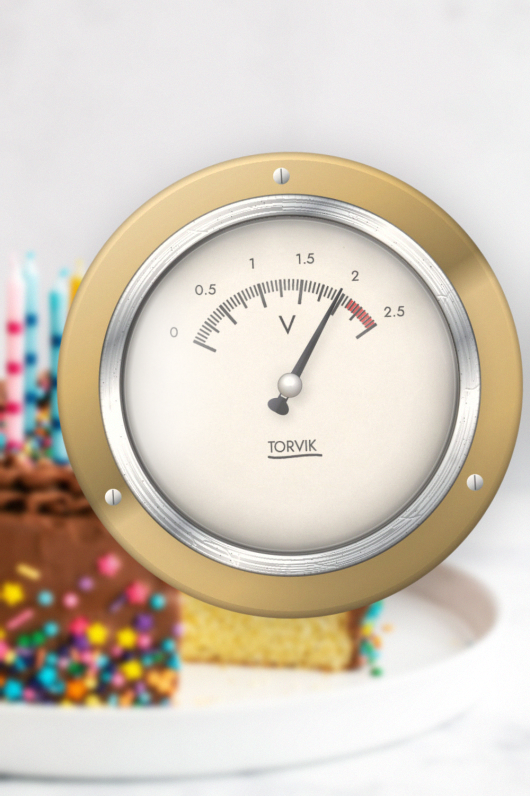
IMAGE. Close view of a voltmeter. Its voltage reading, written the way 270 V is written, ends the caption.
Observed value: 1.95 V
